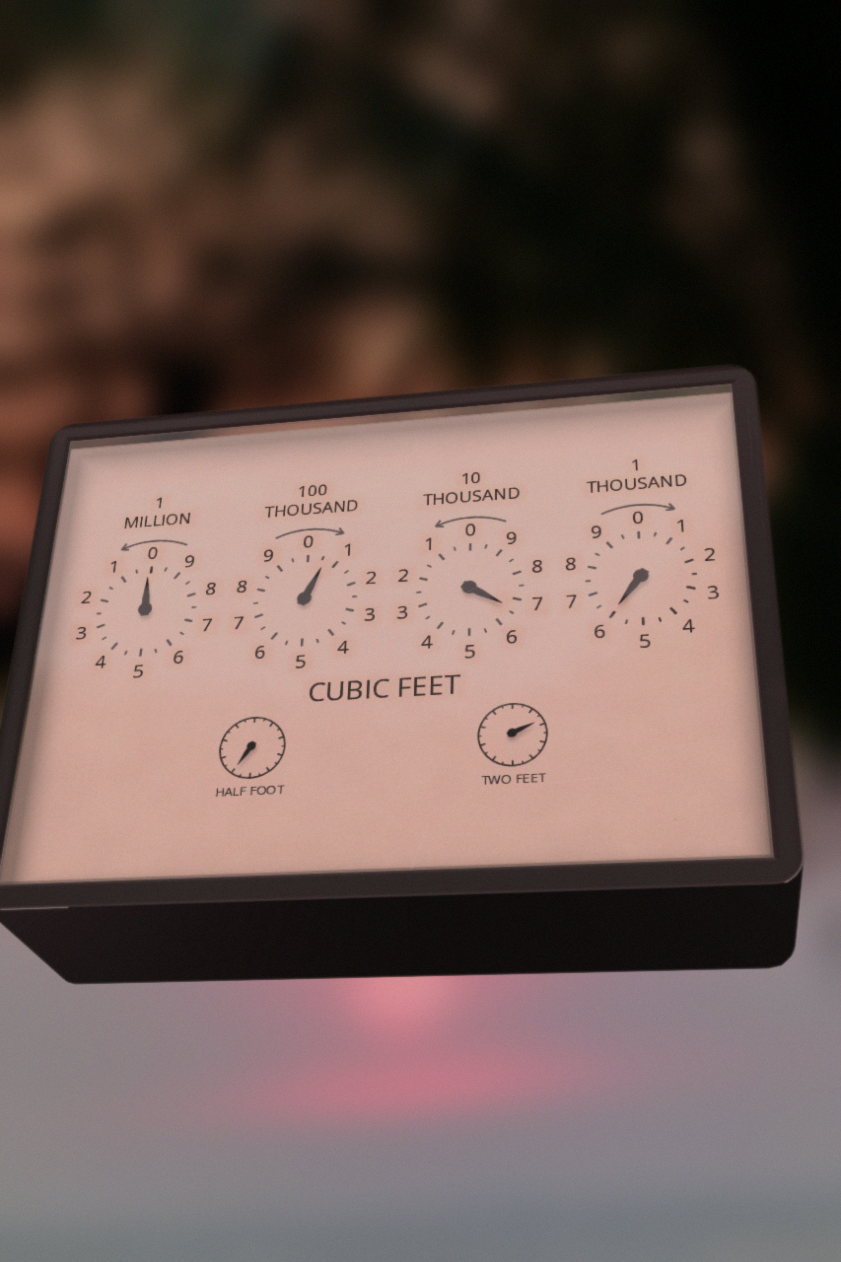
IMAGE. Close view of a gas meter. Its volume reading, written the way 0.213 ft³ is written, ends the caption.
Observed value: 6600 ft³
